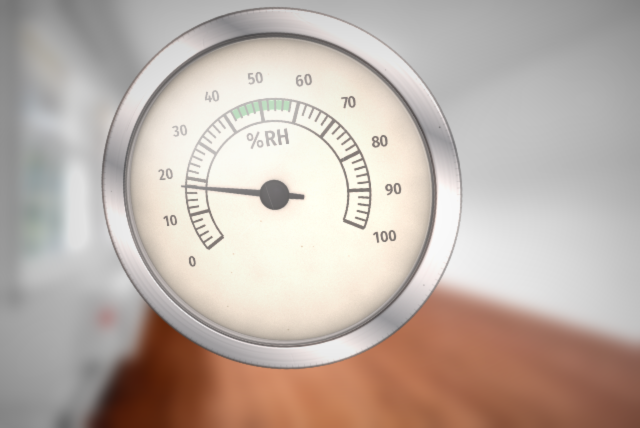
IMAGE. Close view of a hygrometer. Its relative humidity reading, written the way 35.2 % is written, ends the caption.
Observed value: 18 %
